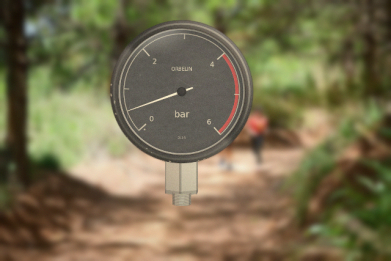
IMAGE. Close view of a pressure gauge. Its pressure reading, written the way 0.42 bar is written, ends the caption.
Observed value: 0.5 bar
